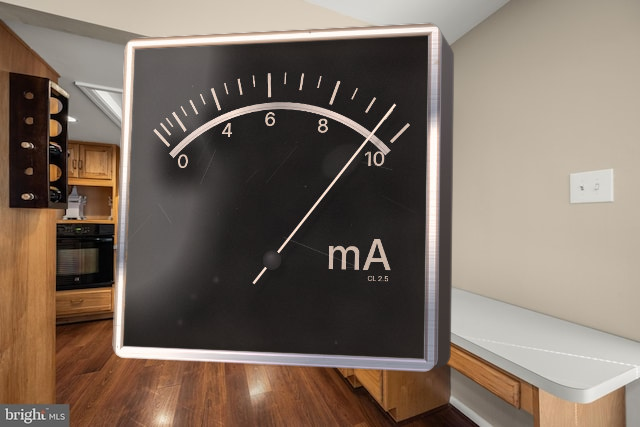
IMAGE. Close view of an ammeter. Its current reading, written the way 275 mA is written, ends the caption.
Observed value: 9.5 mA
